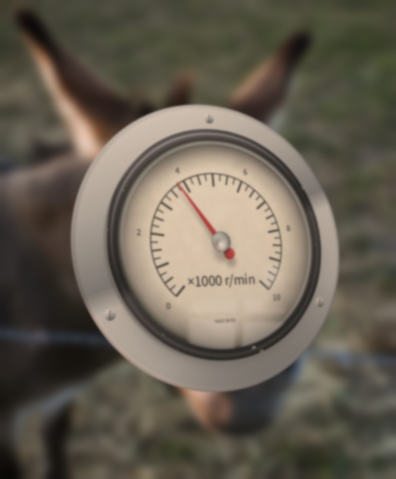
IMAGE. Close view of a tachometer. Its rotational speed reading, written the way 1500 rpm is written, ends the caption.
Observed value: 3750 rpm
